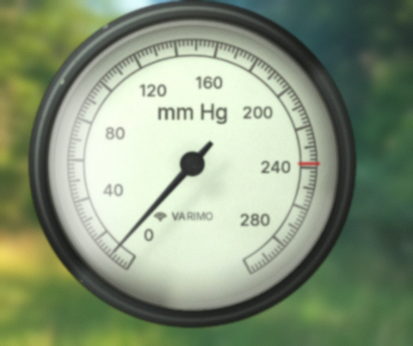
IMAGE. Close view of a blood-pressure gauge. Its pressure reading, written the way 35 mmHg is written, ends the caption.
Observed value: 10 mmHg
